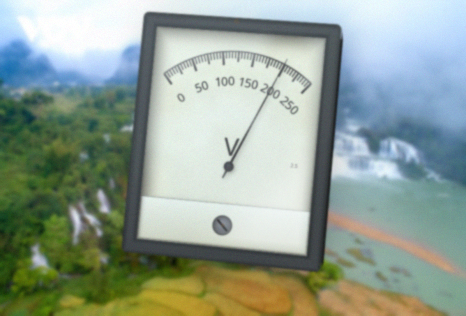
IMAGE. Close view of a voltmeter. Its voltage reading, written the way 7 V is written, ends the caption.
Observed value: 200 V
